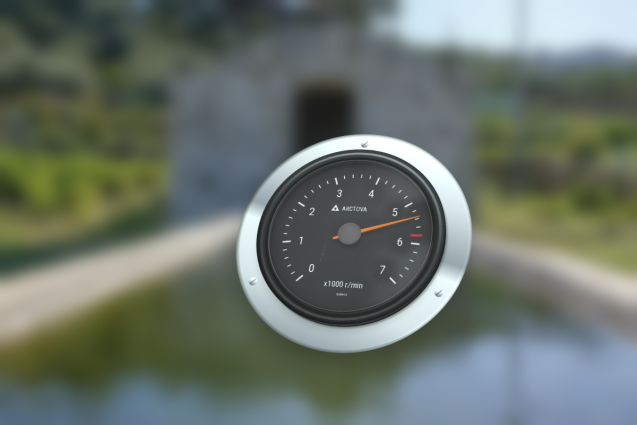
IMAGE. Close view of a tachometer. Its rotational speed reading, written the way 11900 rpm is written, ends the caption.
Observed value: 5400 rpm
